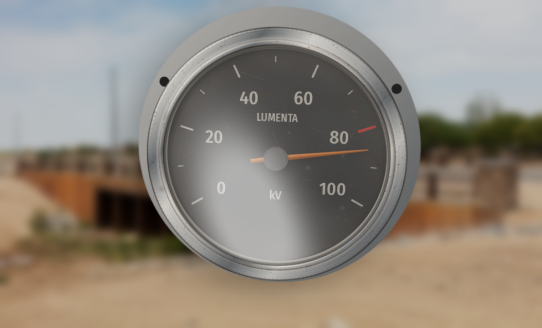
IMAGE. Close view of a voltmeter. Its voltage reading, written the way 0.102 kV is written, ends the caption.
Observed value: 85 kV
